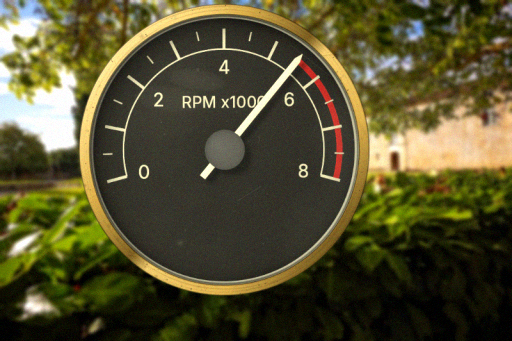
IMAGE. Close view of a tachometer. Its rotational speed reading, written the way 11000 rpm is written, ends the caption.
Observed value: 5500 rpm
